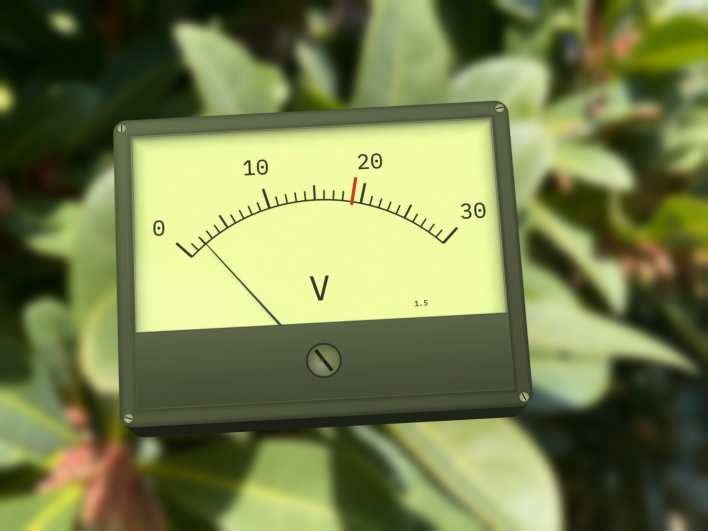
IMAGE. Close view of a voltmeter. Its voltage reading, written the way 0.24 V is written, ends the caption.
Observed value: 2 V
